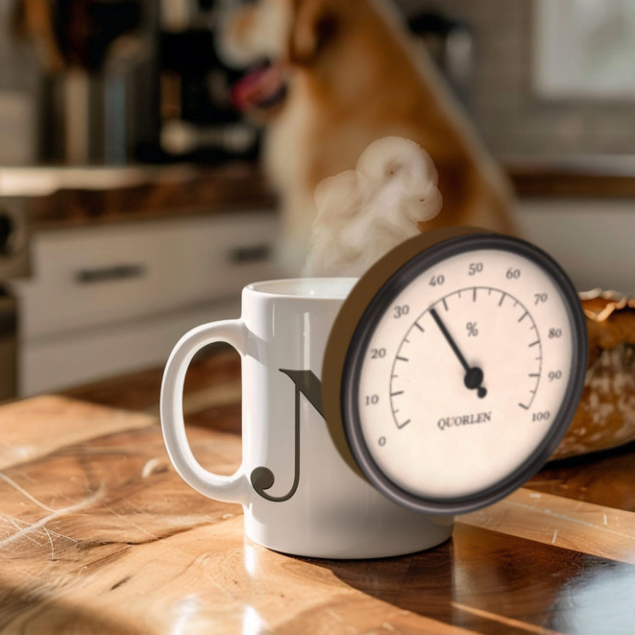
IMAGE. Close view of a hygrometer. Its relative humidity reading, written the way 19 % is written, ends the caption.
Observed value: 35 %
